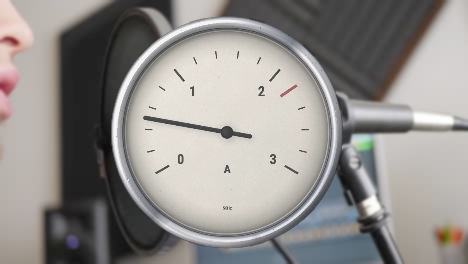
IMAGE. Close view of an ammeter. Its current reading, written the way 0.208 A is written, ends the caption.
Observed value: 0.5 A
